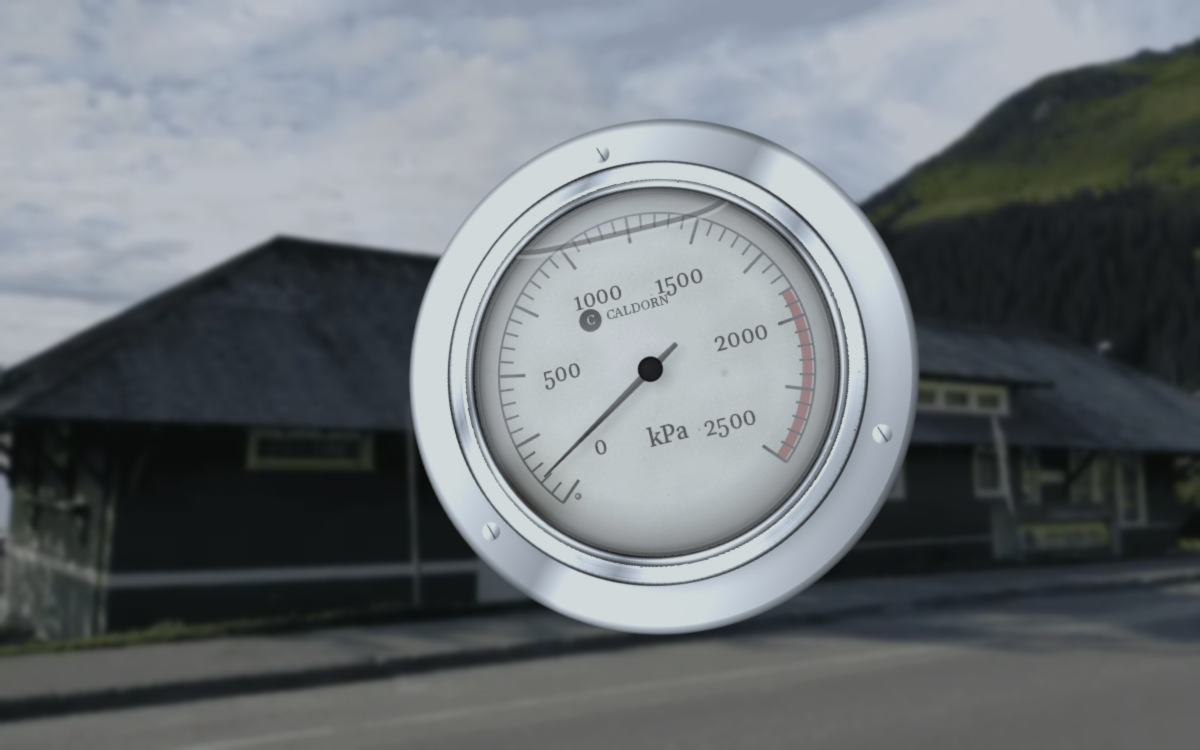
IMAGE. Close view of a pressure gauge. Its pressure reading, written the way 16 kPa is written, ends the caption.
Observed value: 100 kPa
